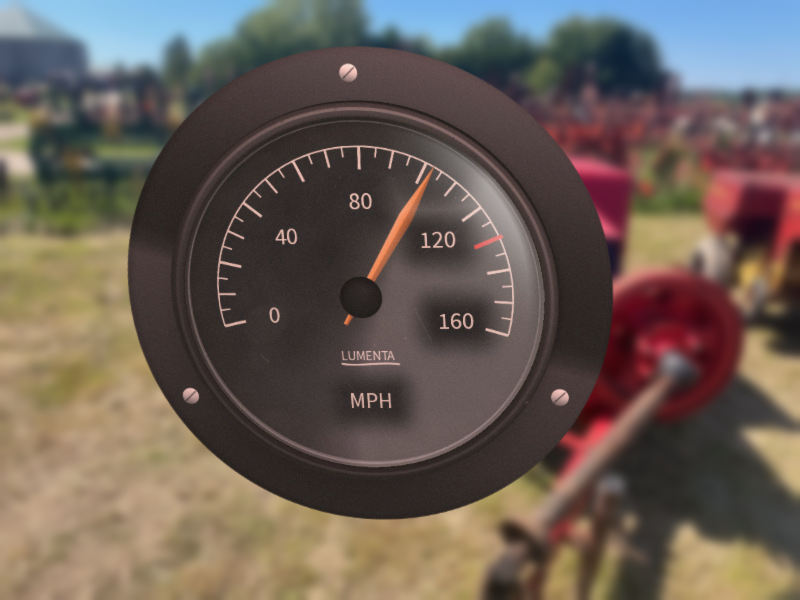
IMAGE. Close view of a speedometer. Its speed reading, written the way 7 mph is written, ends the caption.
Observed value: 102.5 mph
